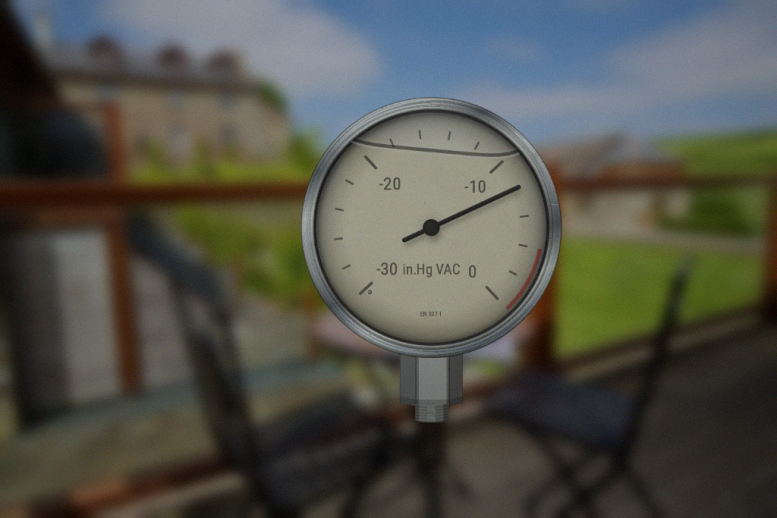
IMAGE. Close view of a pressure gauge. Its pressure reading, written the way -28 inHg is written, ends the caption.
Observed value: -8 inHg
